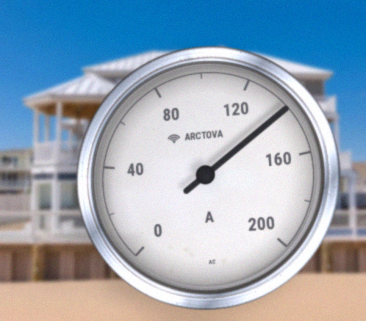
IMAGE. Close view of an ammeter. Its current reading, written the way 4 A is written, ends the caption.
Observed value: 140 A
